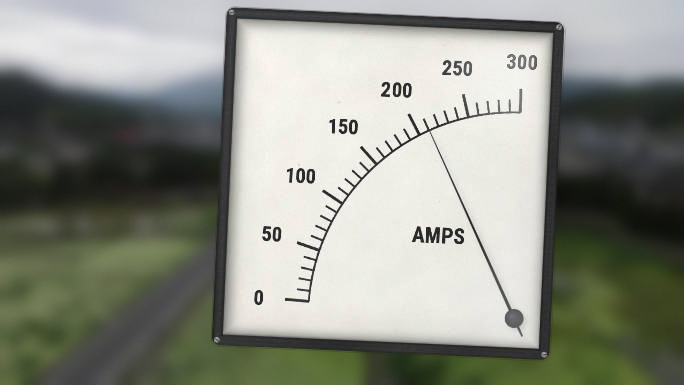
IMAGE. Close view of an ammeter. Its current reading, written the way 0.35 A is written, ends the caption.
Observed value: 210 A
